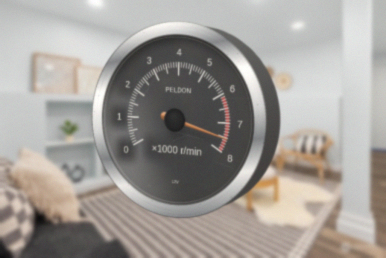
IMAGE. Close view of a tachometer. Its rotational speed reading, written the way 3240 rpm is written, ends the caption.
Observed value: 7500 rpm
